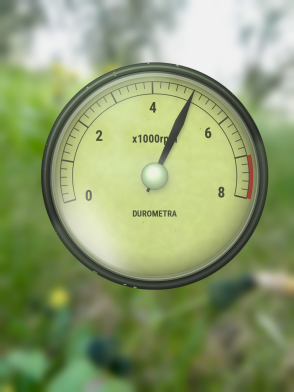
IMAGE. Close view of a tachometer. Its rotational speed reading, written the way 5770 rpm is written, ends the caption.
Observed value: 5000 rpm
